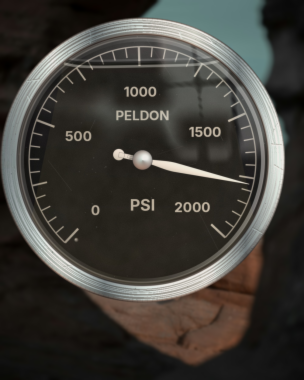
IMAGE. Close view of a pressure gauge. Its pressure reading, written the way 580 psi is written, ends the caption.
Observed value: 1775 psi
